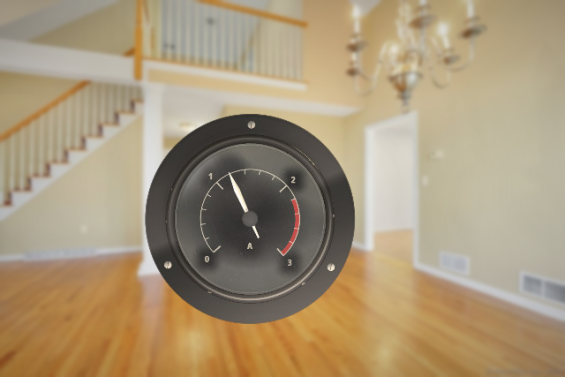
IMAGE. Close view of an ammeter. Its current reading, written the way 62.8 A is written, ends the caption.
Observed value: 1.2 A
